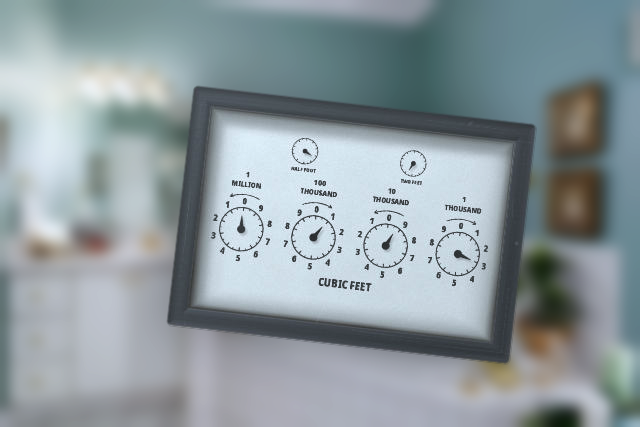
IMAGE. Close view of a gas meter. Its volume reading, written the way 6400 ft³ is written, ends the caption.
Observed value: 9300 ft³
